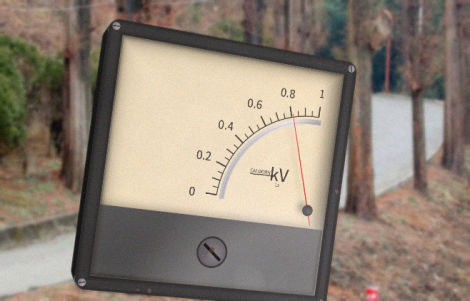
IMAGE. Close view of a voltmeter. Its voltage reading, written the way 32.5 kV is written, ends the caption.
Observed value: 0.8 kV
